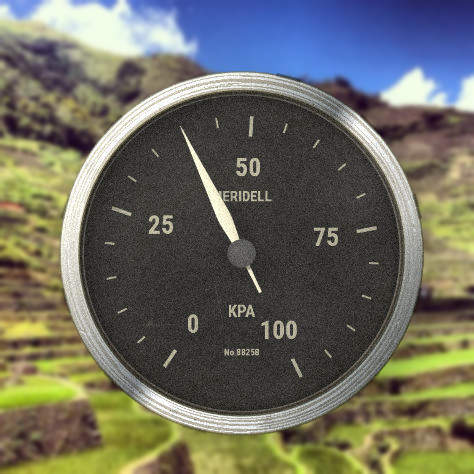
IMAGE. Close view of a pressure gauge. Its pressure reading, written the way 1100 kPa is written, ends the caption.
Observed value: 40 kPa
